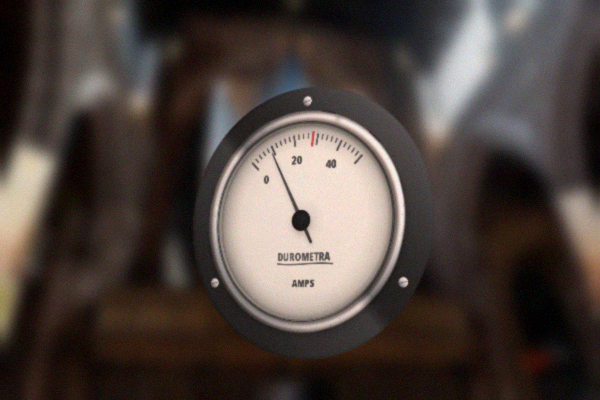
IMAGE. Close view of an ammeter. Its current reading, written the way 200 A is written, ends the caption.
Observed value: 10 A
